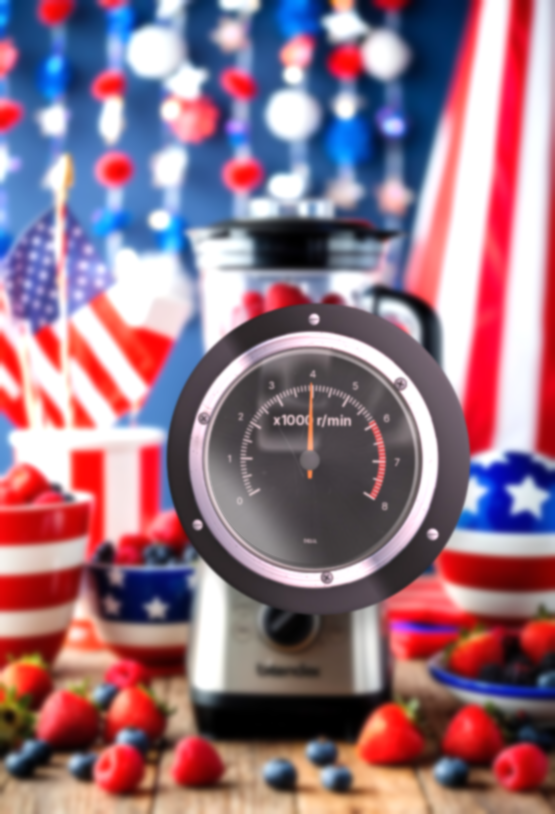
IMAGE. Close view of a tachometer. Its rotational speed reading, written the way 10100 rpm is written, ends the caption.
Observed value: 4000 rpm
